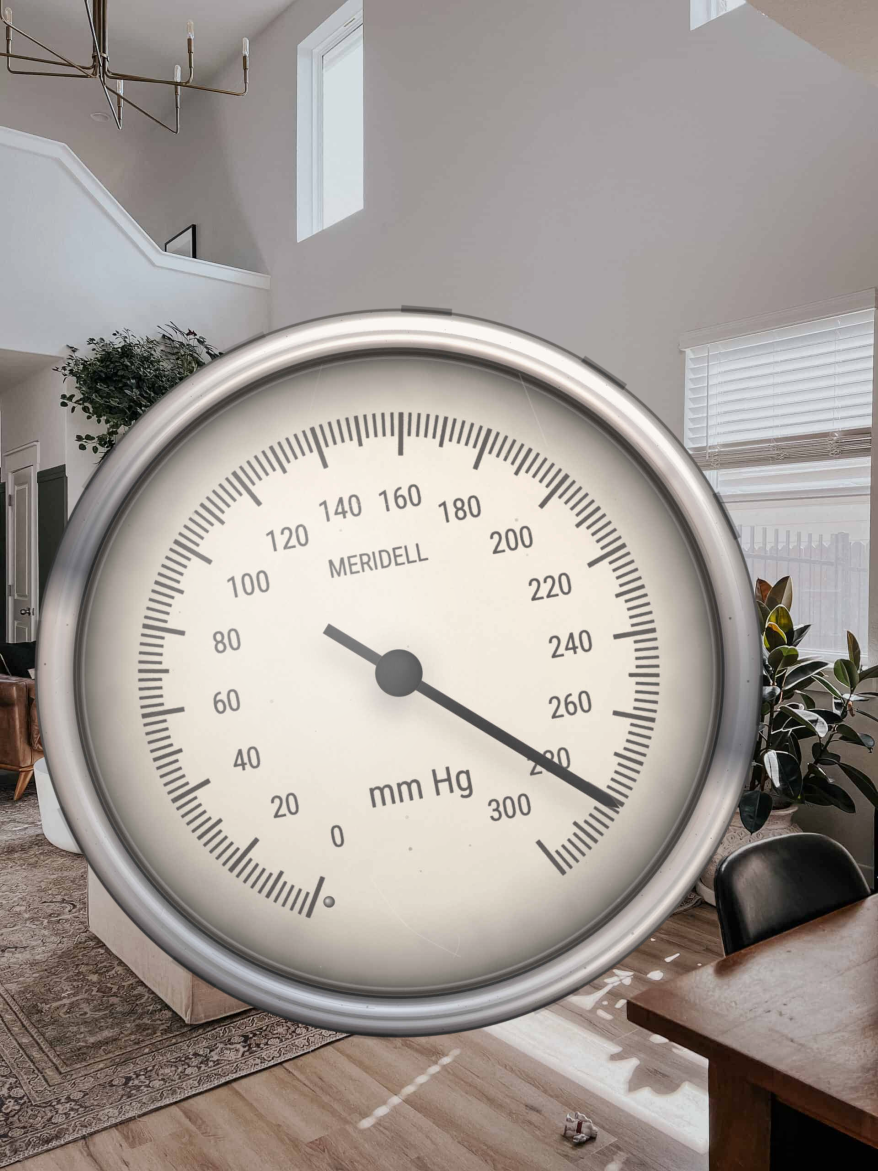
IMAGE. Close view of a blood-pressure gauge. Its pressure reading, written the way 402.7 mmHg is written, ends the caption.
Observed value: 281 mmHg
